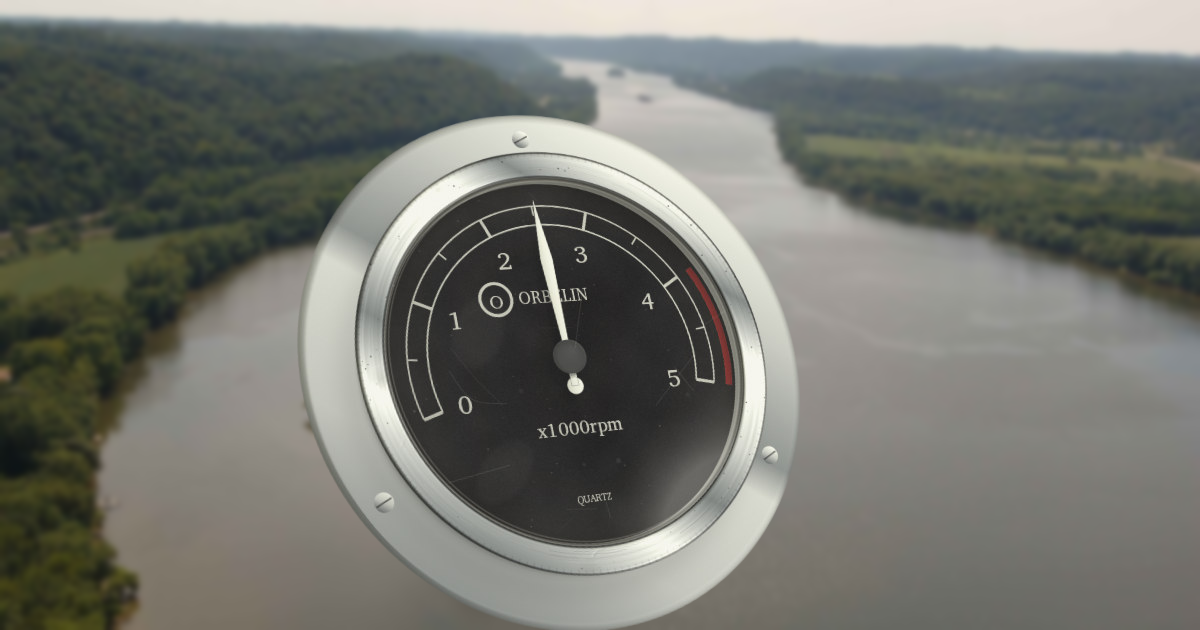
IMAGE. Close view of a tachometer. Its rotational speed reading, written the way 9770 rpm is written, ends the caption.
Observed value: 2500 rpm
